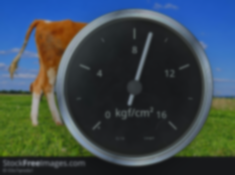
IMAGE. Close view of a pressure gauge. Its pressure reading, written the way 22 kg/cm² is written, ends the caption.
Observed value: 9 kg/cm²
